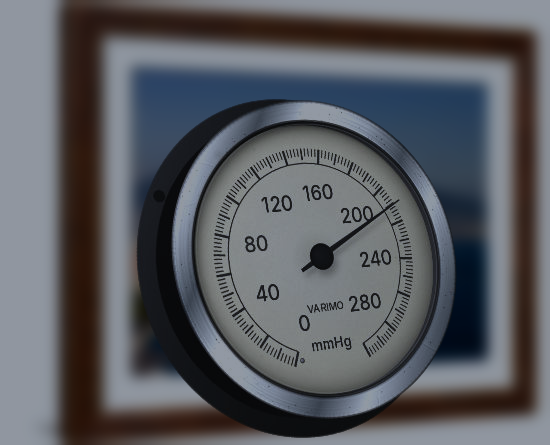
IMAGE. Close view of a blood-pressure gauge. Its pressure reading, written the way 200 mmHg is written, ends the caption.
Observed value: 210 mmHg
